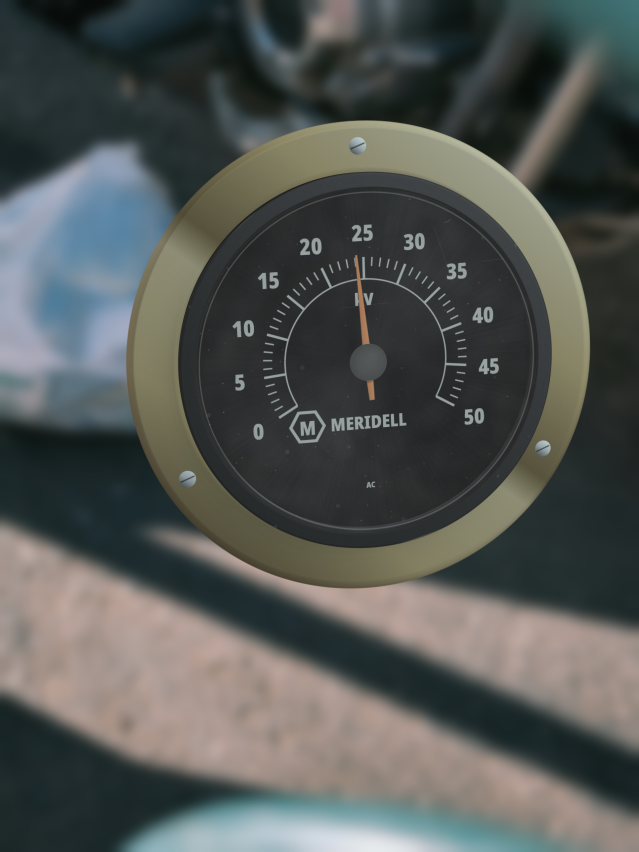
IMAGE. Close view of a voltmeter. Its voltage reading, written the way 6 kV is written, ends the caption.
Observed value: 24 kV
